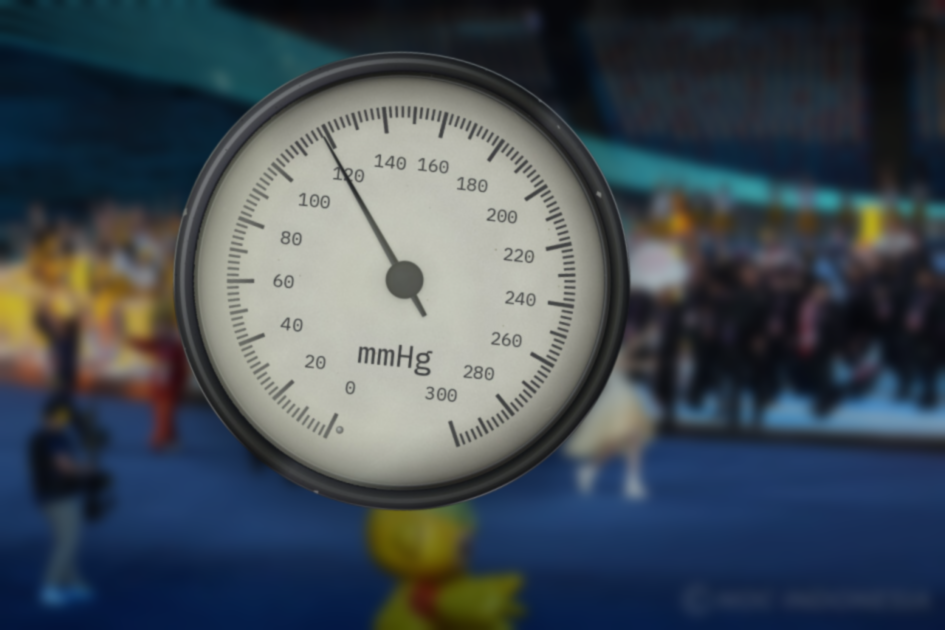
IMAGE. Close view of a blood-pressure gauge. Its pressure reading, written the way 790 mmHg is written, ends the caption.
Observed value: 118 mmHg
